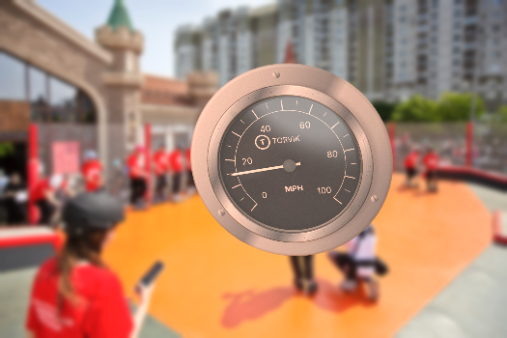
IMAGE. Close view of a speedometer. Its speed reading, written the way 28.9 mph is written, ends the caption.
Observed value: 15 mph
